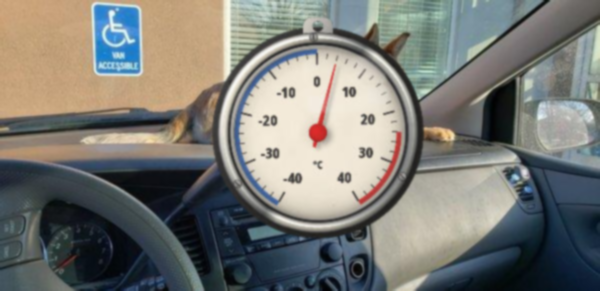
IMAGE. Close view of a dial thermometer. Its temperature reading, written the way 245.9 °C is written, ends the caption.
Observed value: 4 °C
